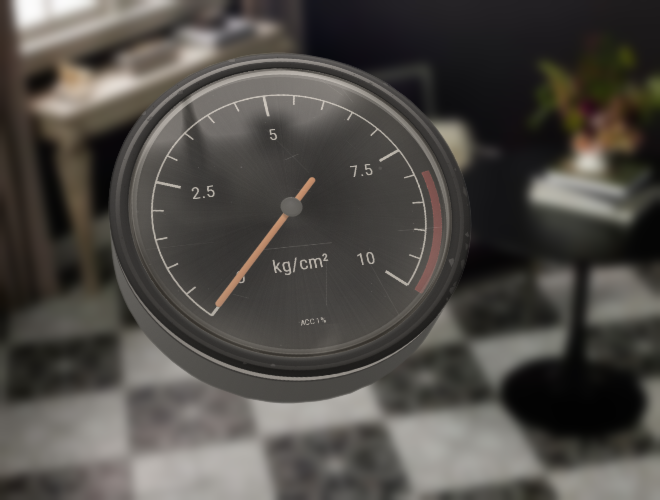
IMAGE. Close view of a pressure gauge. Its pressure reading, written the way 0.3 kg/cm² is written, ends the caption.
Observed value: 0 kg/cm²
